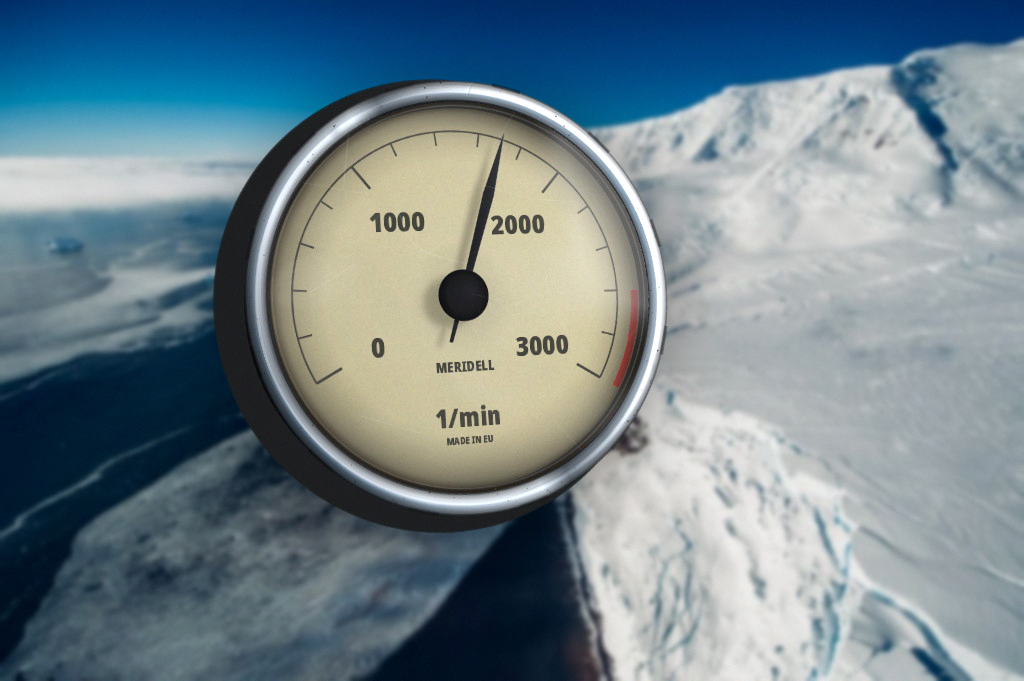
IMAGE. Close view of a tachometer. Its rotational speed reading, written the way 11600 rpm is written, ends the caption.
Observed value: 1700 rpm
